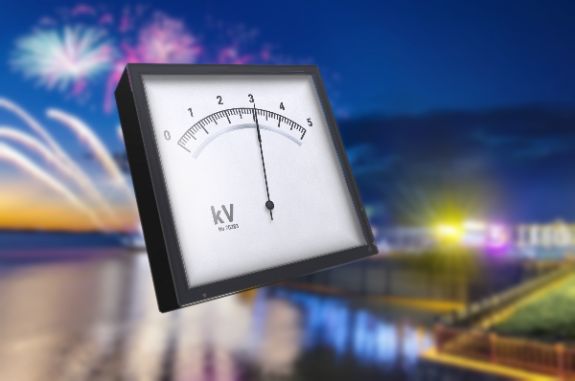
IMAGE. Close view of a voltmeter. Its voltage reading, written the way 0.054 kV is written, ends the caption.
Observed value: 3 kV
